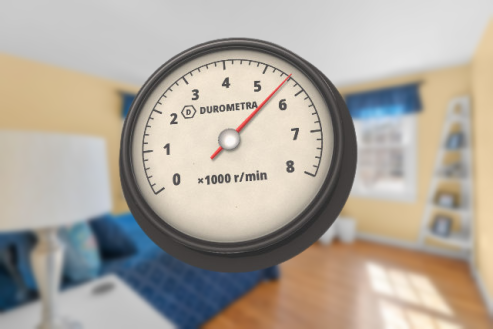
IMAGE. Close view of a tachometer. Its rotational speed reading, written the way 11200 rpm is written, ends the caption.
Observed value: 5600 rpm
